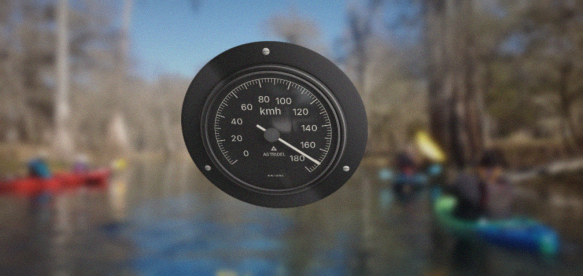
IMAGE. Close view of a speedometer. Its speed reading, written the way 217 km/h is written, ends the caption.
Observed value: 170 km/h
